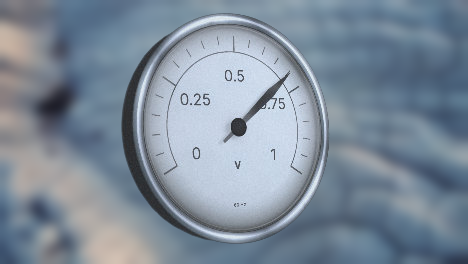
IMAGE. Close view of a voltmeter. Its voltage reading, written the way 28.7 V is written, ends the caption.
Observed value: 0.7 V
